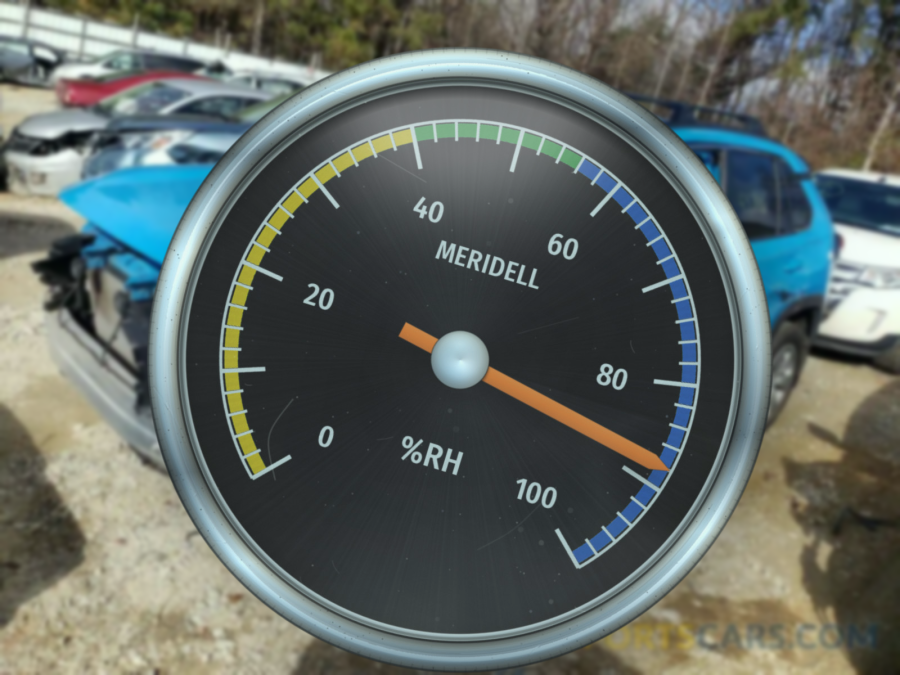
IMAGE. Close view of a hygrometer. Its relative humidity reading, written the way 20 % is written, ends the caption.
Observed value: 88 %
